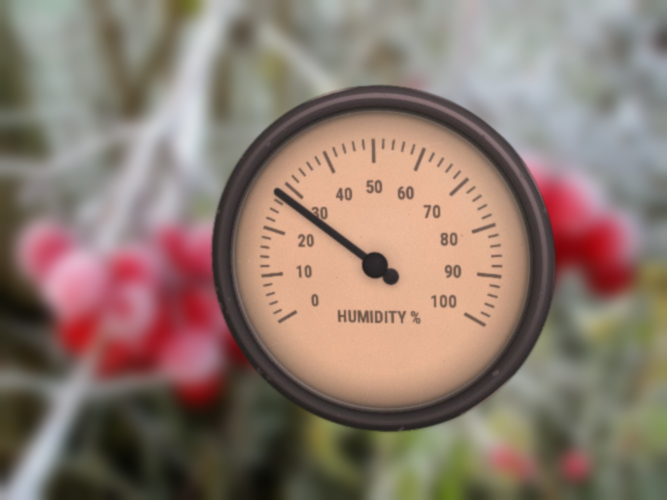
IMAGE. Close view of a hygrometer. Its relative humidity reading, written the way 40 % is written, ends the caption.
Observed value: 28 %
